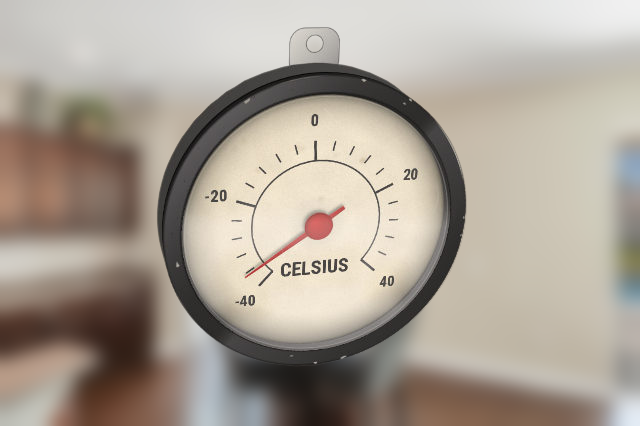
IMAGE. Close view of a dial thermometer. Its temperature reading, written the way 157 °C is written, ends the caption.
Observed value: -36 °C
